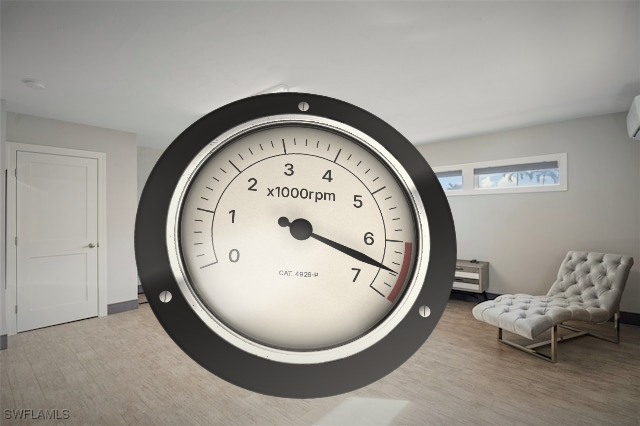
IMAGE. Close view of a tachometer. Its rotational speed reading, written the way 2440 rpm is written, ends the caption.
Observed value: 6600 rpm
